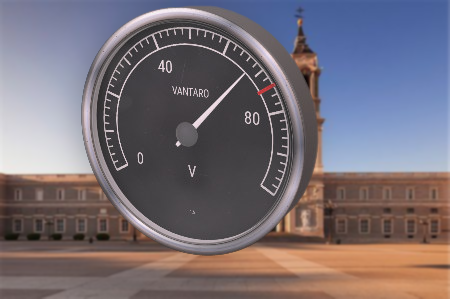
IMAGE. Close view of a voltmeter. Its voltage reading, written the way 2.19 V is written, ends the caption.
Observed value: 68 V
